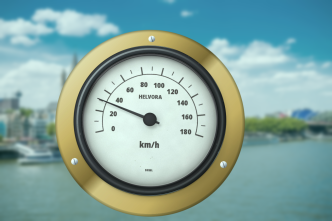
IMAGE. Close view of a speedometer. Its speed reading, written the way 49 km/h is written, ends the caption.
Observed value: 30 km/h
